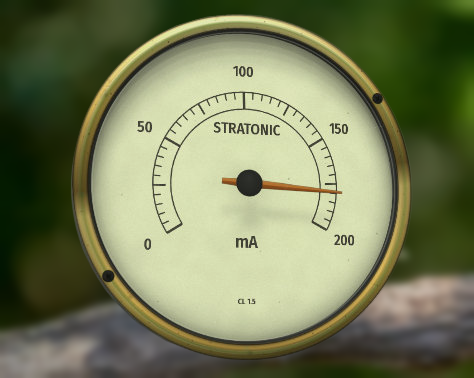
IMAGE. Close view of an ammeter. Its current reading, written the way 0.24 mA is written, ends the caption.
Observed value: 180 mA
